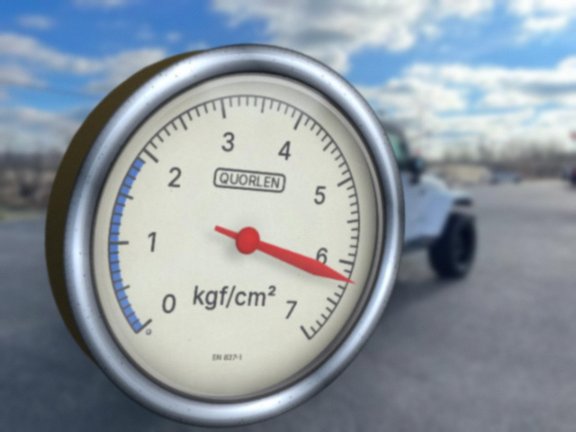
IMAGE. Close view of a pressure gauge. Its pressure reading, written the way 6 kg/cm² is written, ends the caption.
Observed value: 6.2 kg/cm²
